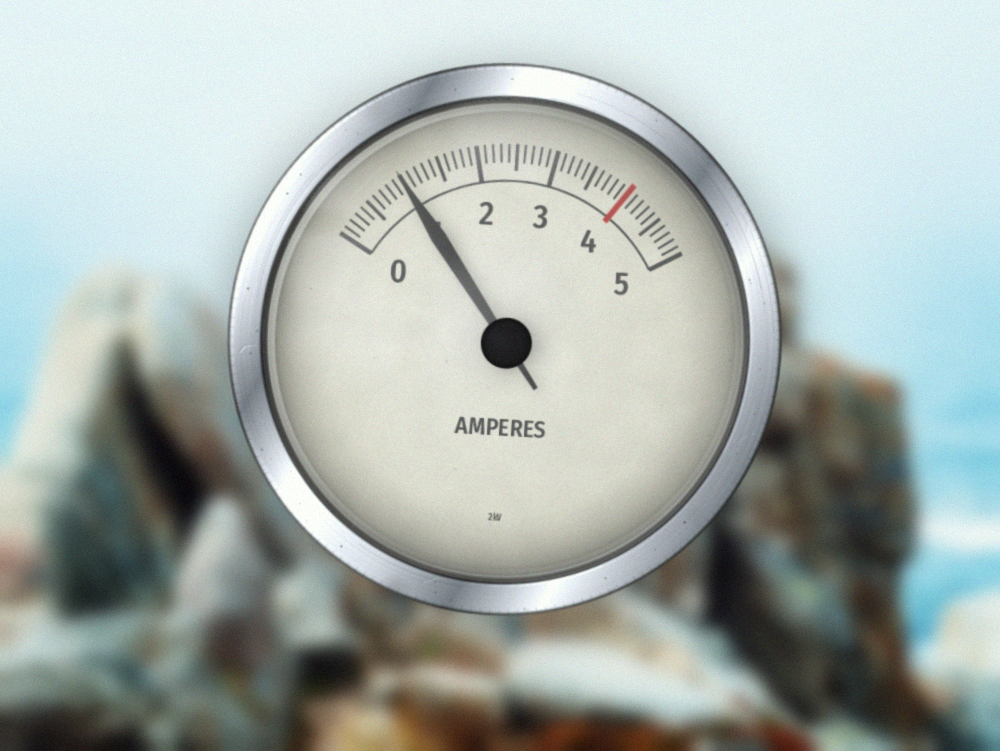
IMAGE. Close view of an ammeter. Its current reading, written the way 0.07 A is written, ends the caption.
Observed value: 1 A
